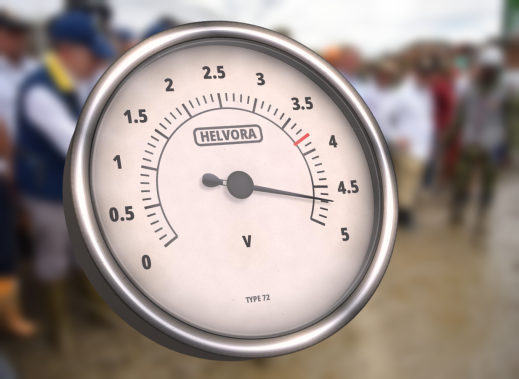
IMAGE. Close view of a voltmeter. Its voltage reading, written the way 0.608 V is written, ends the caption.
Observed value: 4.7 V
